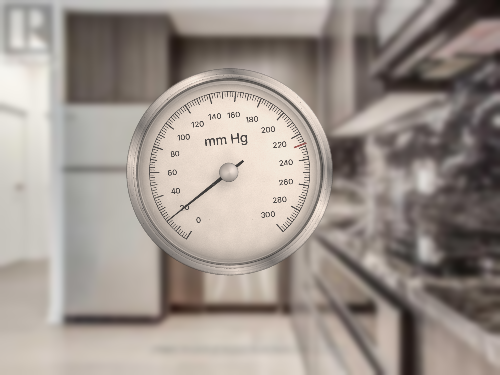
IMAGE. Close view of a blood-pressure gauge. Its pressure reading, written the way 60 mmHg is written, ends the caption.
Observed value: 20 mmHg
